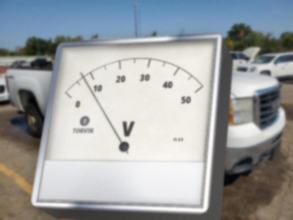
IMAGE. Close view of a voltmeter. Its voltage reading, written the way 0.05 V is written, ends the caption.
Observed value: 7.5 V
